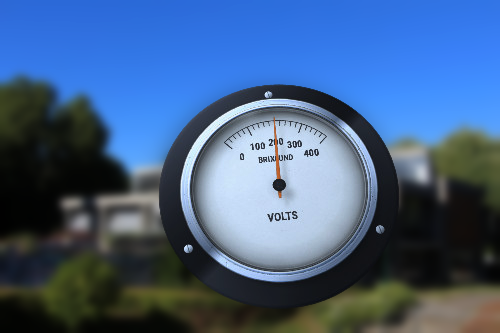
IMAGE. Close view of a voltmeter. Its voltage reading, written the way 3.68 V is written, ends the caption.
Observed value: 200 V
